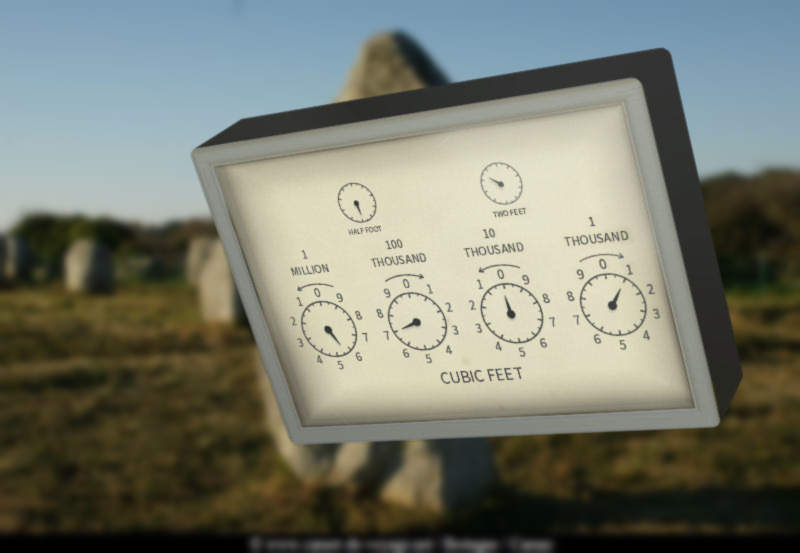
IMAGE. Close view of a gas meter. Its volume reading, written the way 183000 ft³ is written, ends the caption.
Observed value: 570100 ft³
